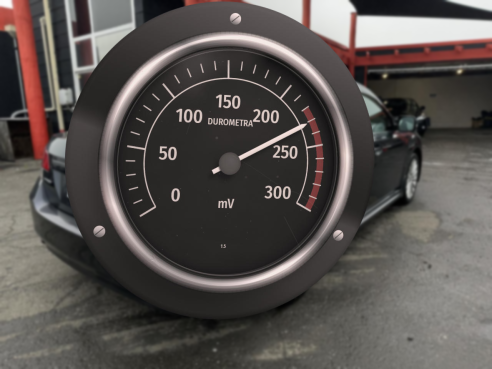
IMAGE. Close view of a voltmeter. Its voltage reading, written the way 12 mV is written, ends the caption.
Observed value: 230 mV
